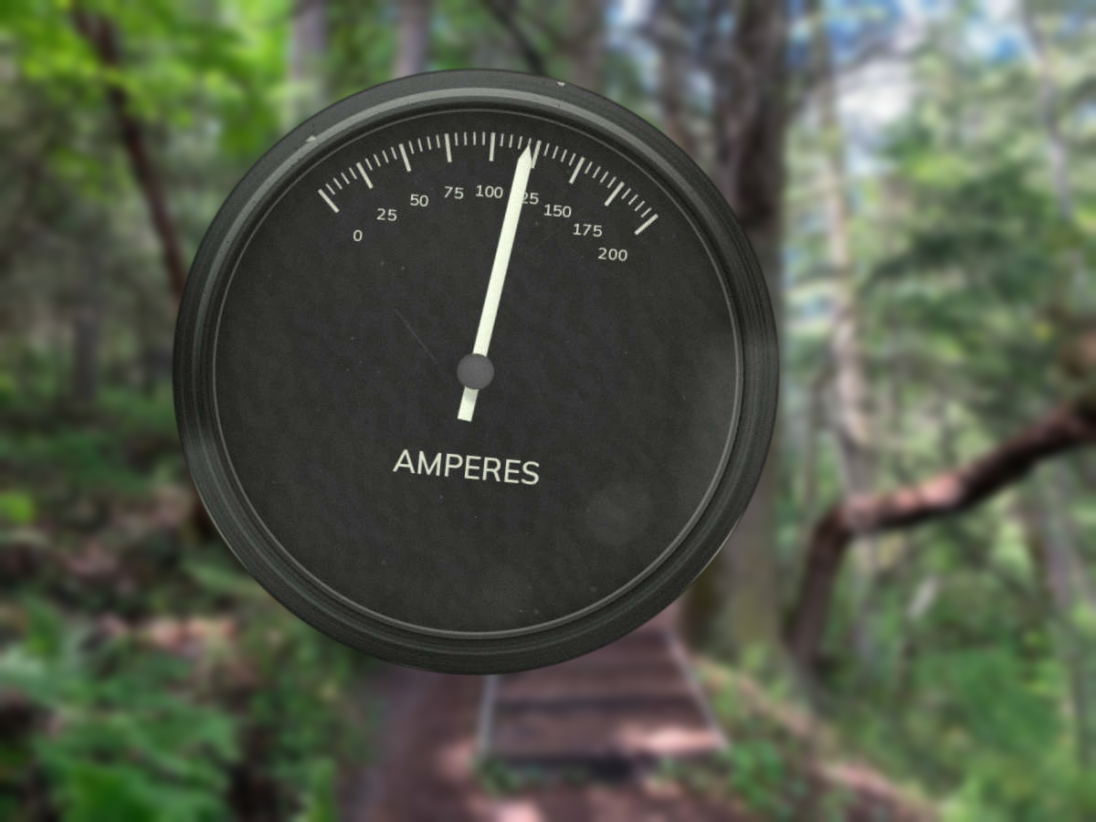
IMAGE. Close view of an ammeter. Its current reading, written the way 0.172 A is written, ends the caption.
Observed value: 120 A
